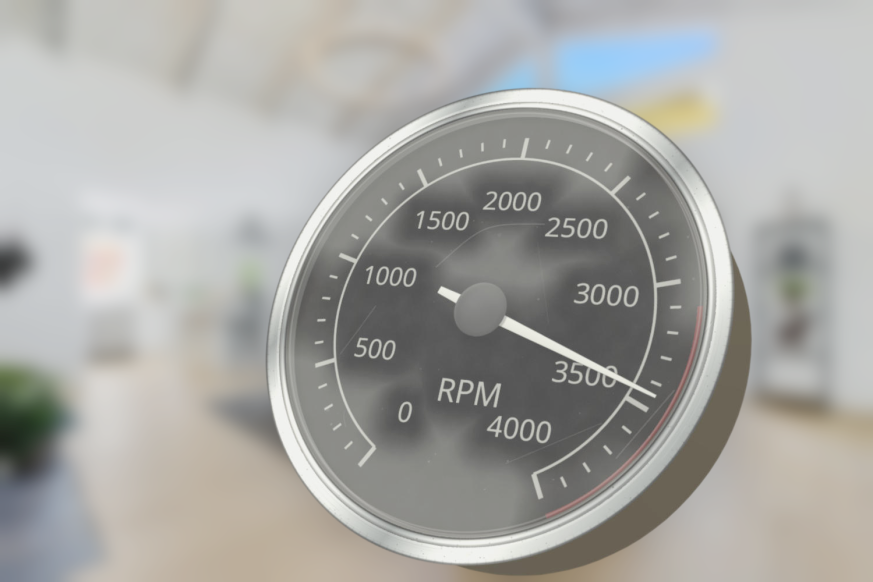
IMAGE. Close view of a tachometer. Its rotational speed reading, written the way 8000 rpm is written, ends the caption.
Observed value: 3450 rpm
